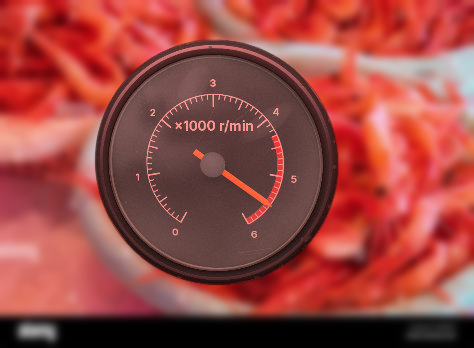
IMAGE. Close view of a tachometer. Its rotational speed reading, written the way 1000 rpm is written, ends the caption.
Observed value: 5500 rpm
